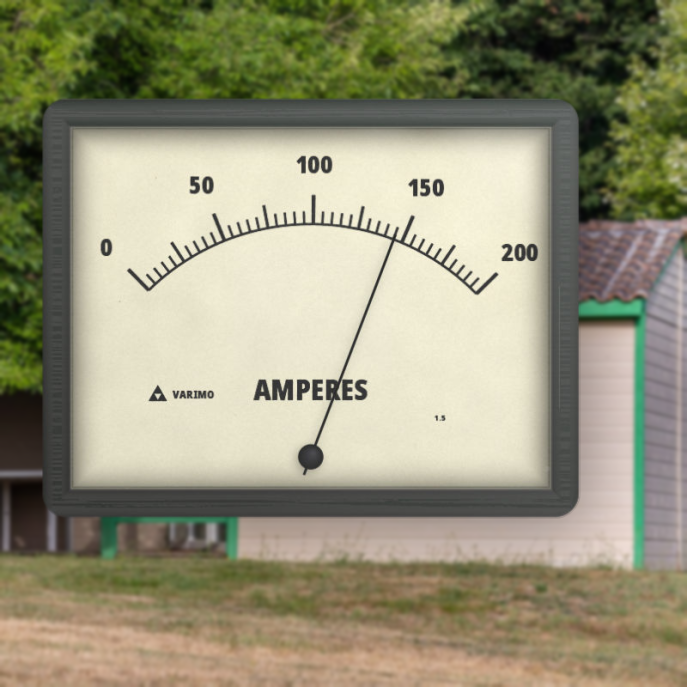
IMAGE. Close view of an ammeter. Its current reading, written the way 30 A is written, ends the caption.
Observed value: 145 A
